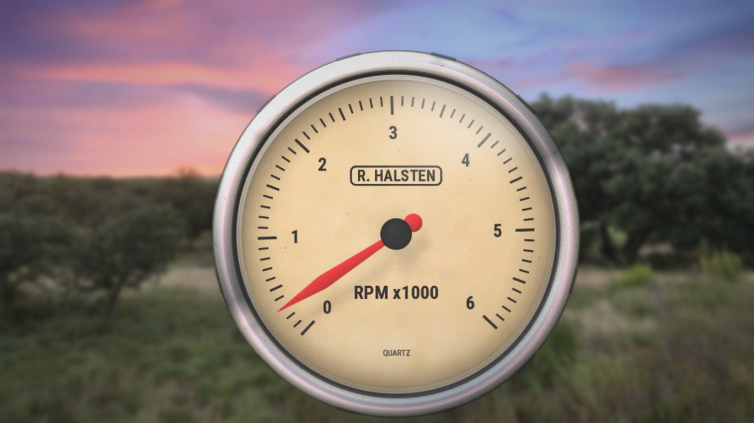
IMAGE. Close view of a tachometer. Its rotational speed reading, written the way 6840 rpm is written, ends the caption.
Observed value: 300 rpm
